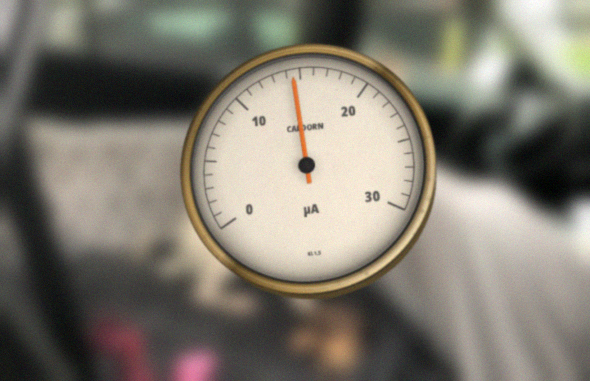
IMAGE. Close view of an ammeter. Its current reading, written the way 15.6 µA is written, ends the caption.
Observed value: 14.5 µA
